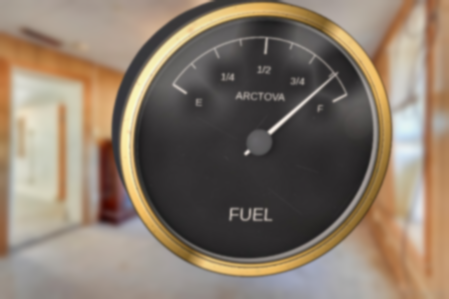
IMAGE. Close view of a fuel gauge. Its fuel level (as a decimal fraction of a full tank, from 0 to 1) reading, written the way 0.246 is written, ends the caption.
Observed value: 0.875
